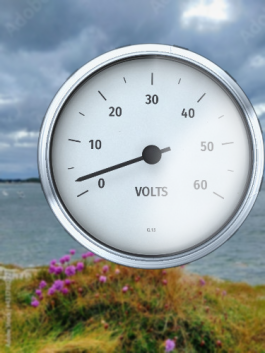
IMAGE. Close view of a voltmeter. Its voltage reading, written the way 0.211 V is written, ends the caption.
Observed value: 2.5 V
